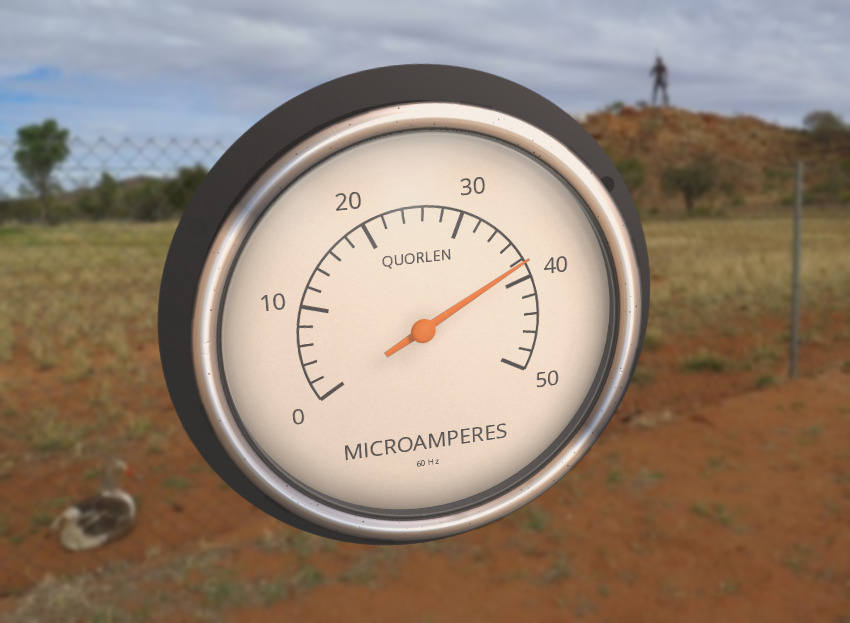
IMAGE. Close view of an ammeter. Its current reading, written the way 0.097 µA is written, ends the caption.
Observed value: 38 µA
